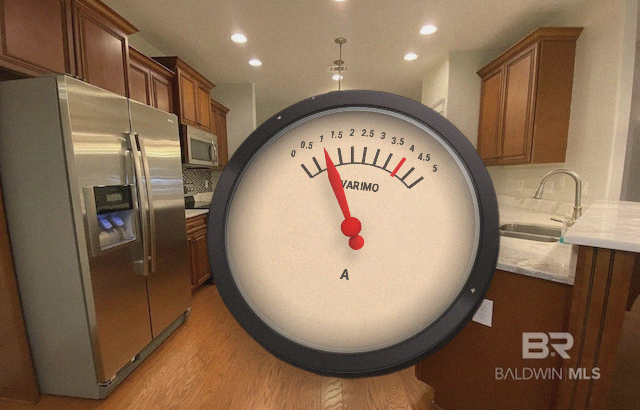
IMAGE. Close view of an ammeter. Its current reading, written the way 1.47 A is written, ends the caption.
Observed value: 1 A
